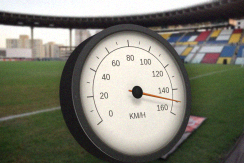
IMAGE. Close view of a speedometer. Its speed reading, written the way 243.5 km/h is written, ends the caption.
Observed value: 150 km/h
